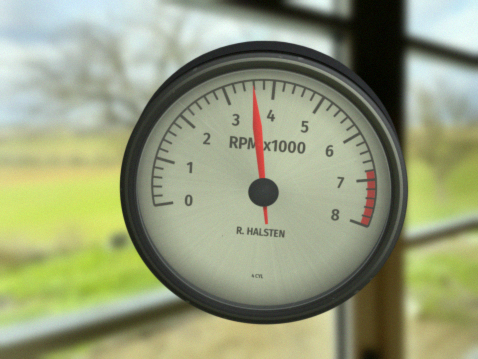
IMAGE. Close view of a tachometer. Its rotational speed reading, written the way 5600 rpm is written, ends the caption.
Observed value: 3600 rpm
